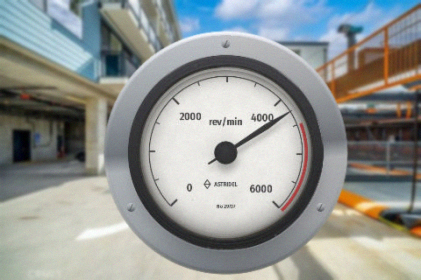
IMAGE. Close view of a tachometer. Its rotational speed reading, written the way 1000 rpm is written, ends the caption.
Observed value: 4250 rpm
